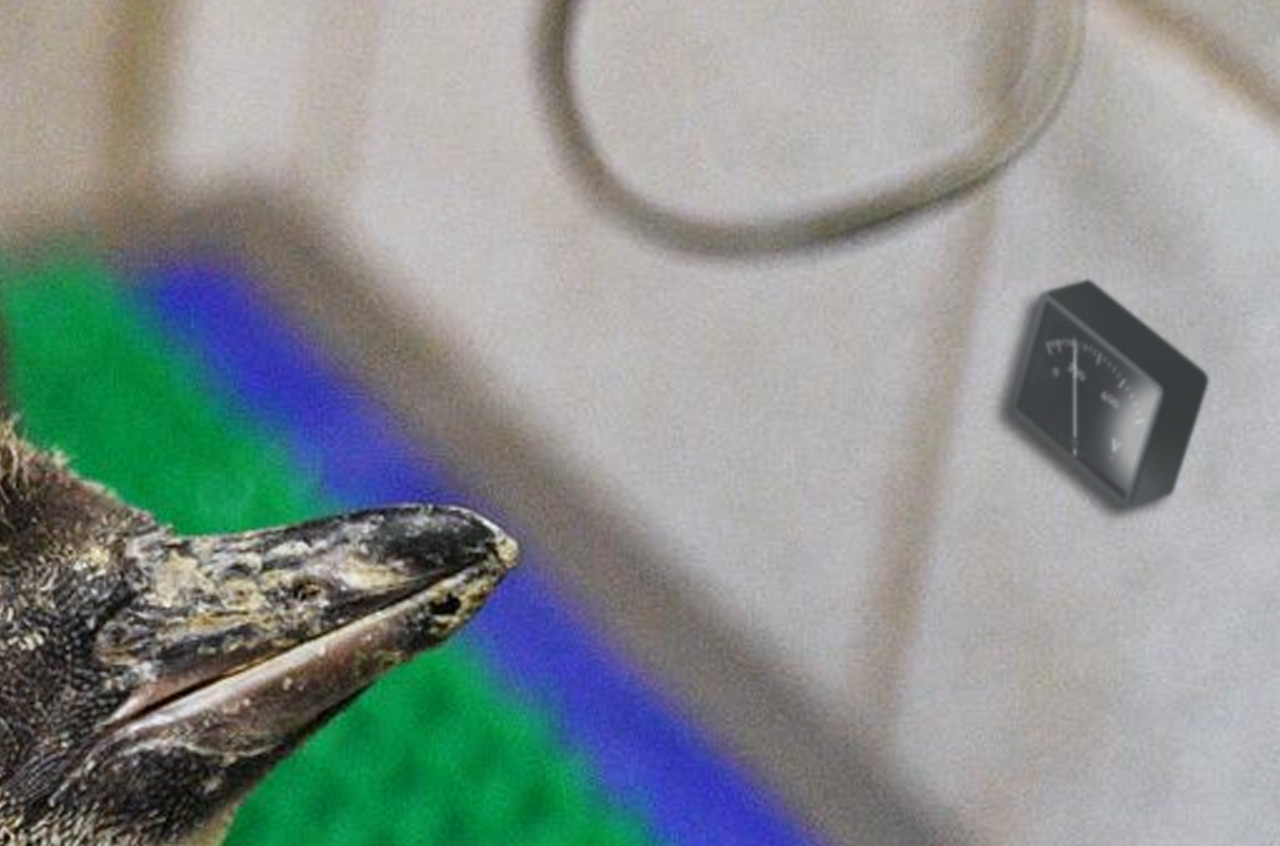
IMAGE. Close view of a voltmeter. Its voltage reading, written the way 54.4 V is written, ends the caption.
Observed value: 200 V
